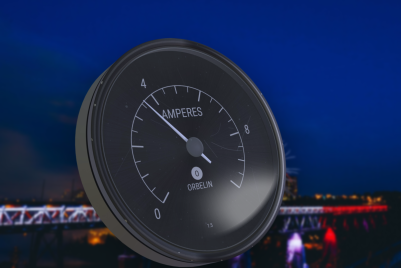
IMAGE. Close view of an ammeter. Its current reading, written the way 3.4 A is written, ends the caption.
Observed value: 3.5 A
